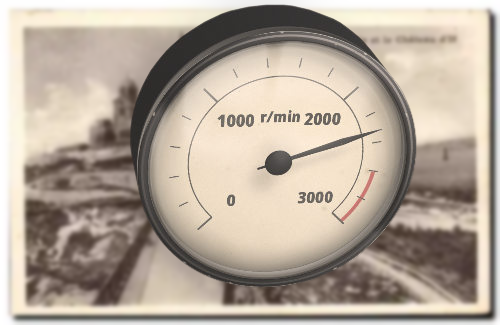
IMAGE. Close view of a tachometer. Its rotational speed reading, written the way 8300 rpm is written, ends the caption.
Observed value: 2300 rpm
